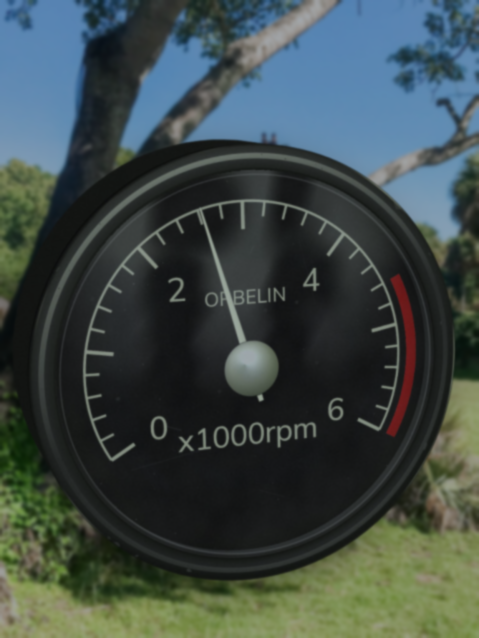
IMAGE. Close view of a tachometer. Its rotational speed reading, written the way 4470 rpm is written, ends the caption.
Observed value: 2600 rpm
